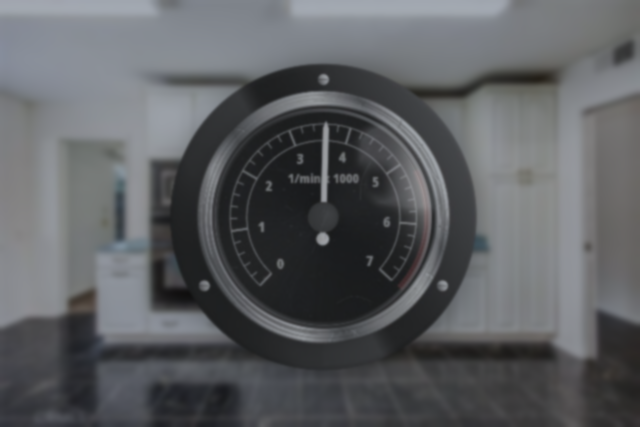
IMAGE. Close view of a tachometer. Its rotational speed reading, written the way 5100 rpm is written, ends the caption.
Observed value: 3600 rpm
